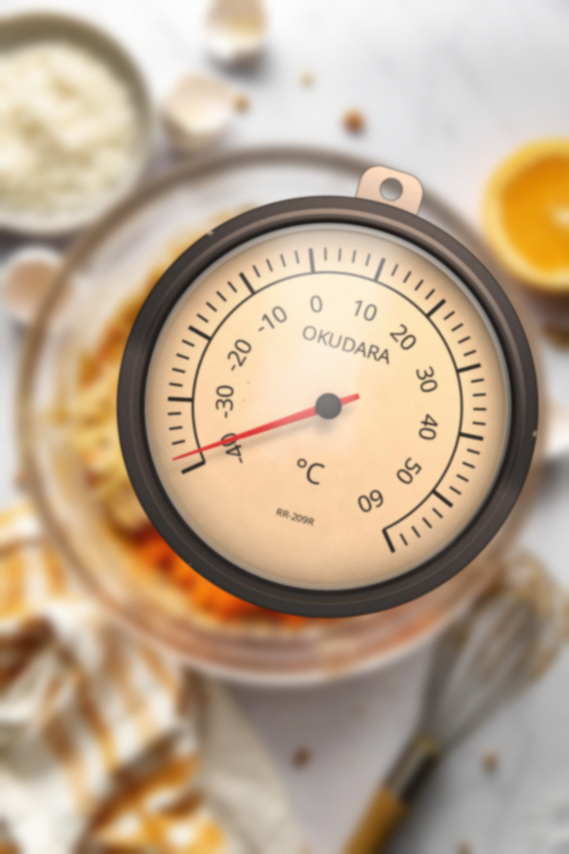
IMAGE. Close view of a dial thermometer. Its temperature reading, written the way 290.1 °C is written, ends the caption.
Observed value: -38 °C
